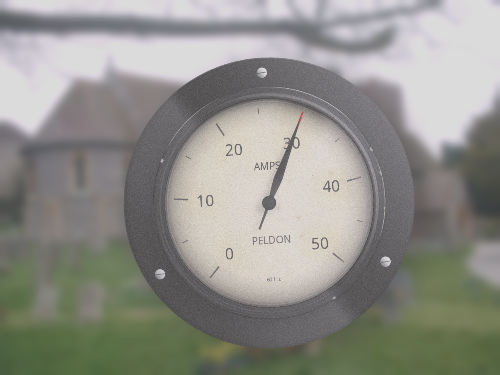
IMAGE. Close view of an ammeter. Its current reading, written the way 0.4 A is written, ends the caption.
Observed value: 30 A
